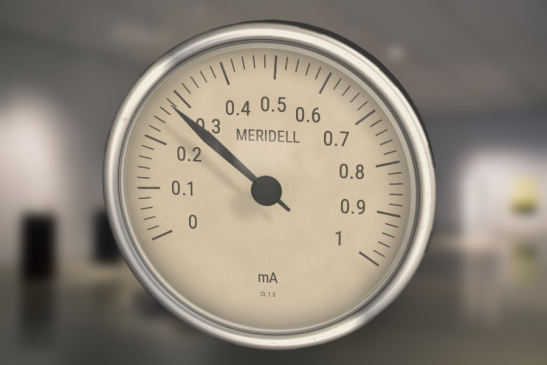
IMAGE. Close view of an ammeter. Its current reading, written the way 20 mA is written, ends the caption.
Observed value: 0.28 mA
